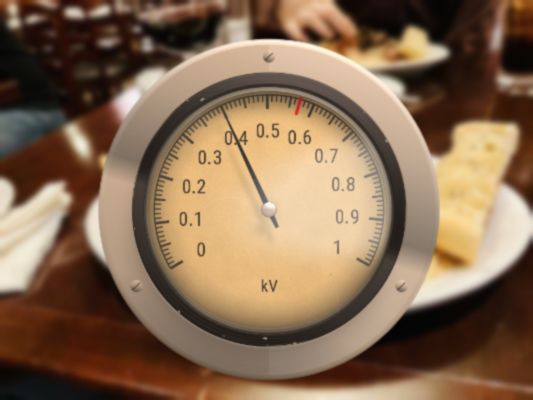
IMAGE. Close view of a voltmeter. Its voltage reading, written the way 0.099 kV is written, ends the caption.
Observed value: 0.4 kV
